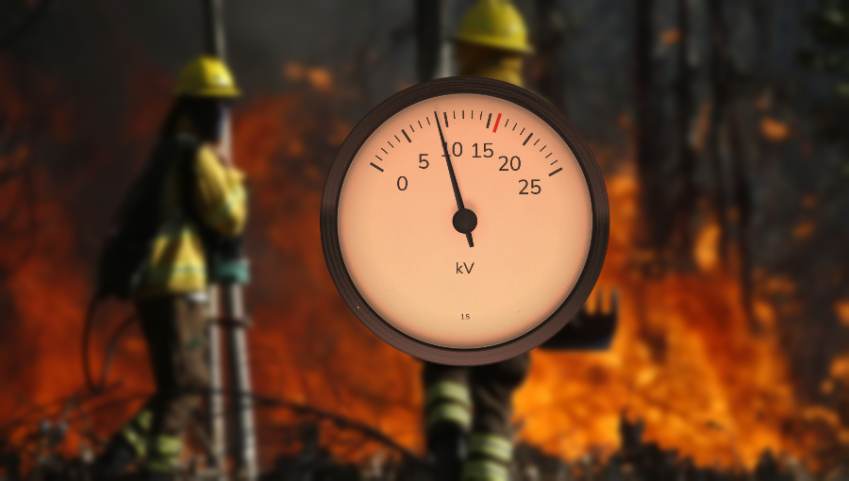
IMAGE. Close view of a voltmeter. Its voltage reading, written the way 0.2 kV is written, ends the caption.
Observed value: 9 kV
